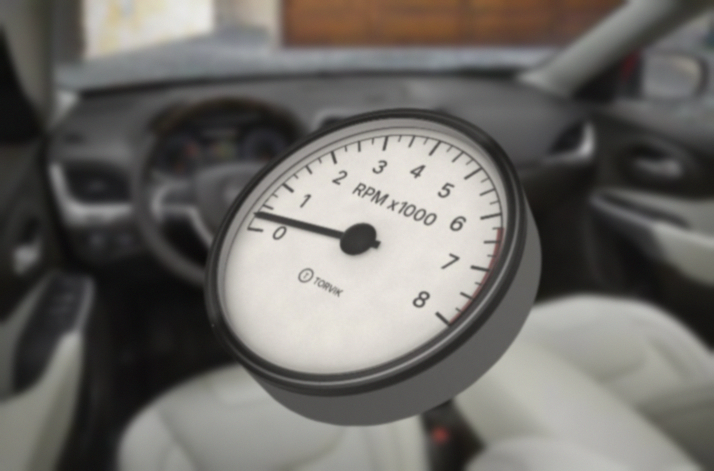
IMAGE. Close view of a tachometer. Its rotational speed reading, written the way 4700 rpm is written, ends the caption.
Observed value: 250 rpm
